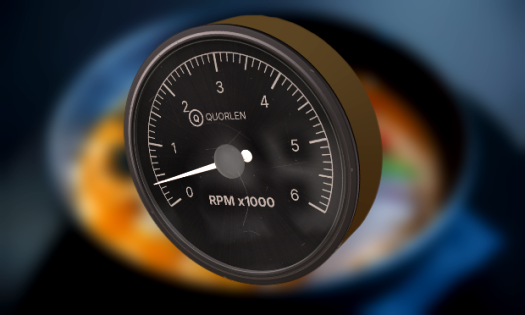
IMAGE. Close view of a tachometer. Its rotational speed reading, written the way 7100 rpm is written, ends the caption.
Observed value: 400 rpm
